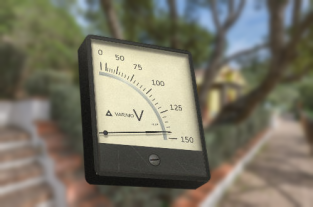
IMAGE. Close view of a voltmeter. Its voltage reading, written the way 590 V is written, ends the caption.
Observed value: 145 V
